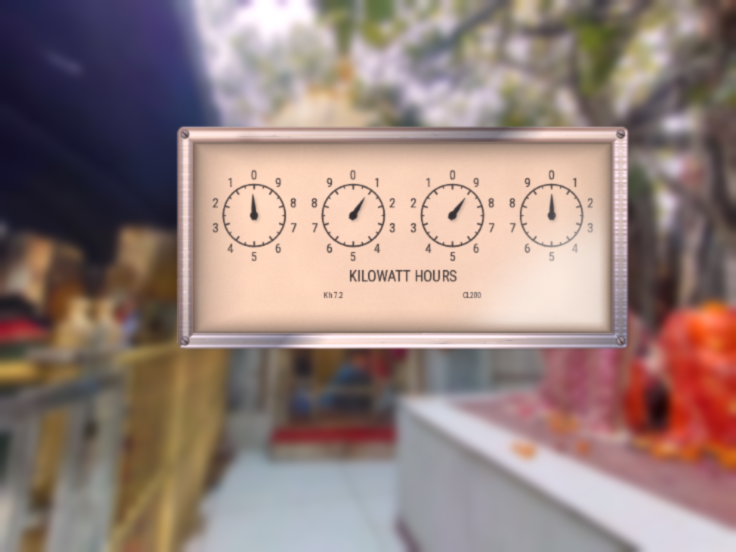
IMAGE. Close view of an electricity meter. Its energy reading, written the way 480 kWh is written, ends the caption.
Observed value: 90 kWh
